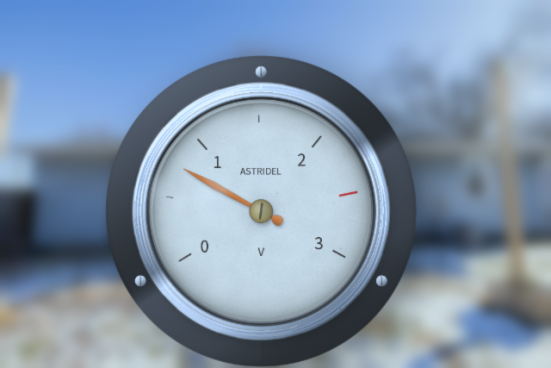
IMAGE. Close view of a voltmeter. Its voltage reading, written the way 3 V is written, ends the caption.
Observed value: 0.75 V
